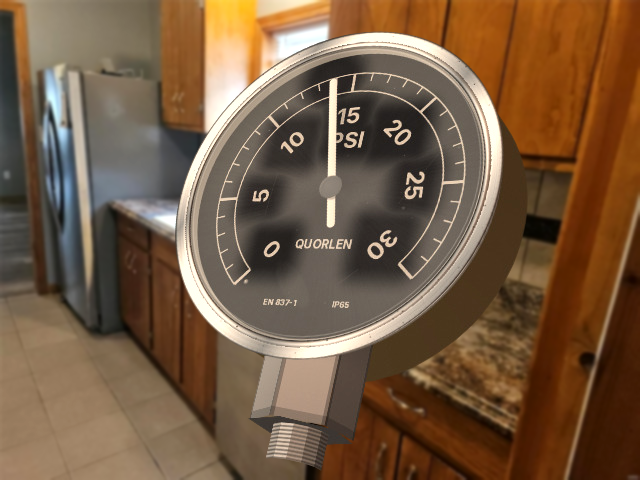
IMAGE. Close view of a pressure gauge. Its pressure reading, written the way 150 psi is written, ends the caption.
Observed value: 14 psi
